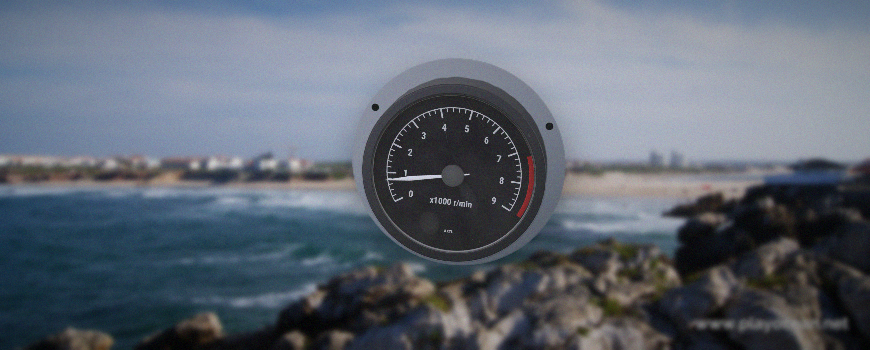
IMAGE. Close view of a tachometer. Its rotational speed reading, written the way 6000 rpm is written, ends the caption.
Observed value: 800 rpm
